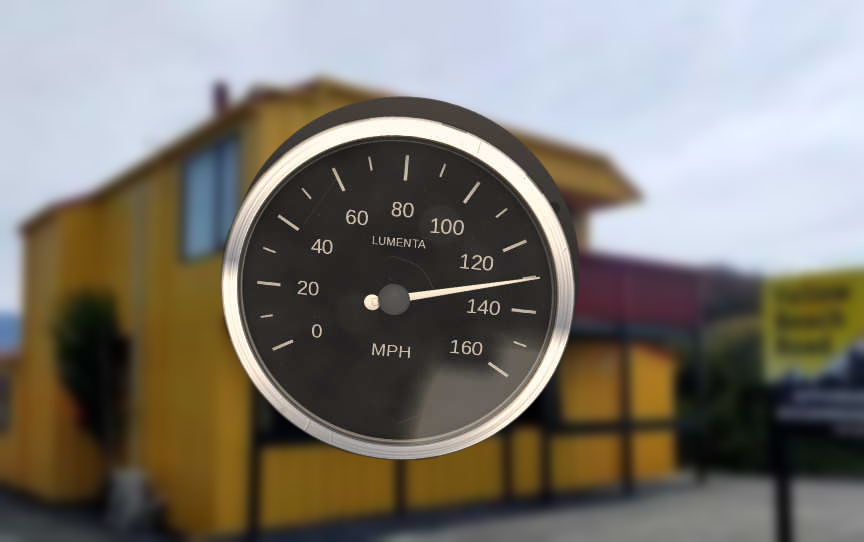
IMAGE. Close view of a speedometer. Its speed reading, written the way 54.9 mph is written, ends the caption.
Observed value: 130 mph
